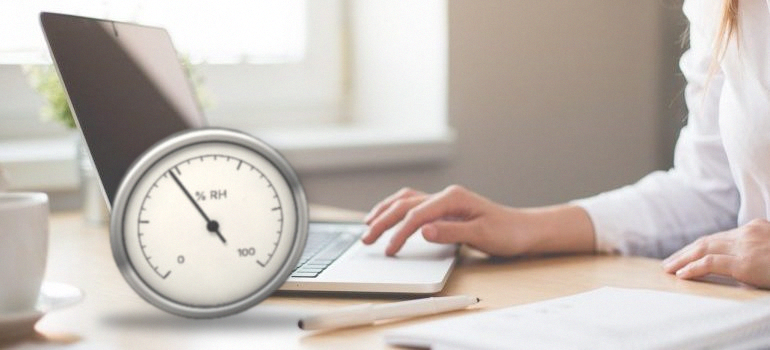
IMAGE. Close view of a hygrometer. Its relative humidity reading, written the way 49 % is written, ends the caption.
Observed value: 38 %
